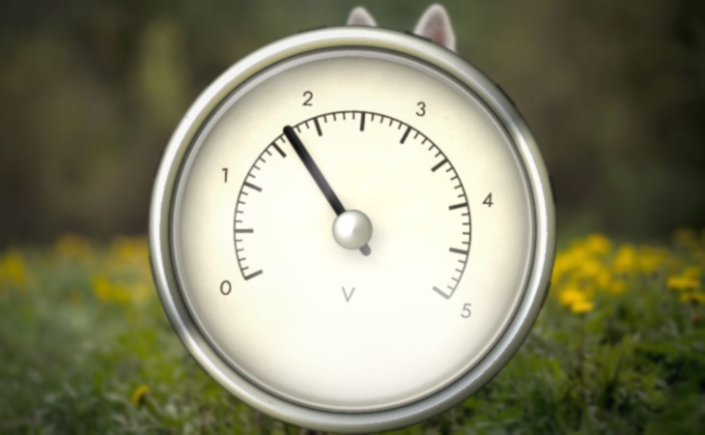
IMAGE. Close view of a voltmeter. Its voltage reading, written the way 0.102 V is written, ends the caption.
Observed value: 1.7 V
